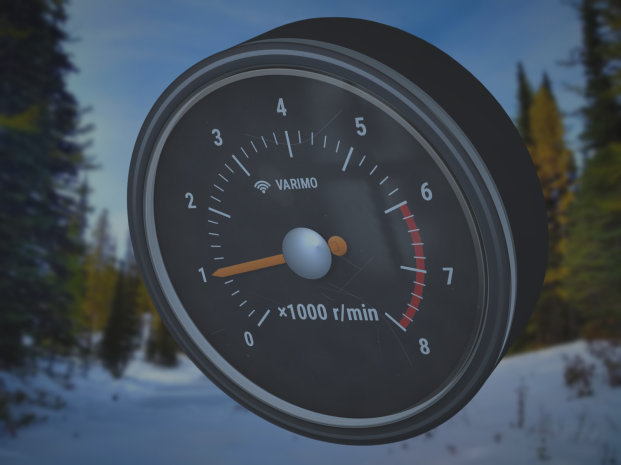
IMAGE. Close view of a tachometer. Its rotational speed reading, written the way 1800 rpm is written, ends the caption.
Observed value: 1000 rpm
